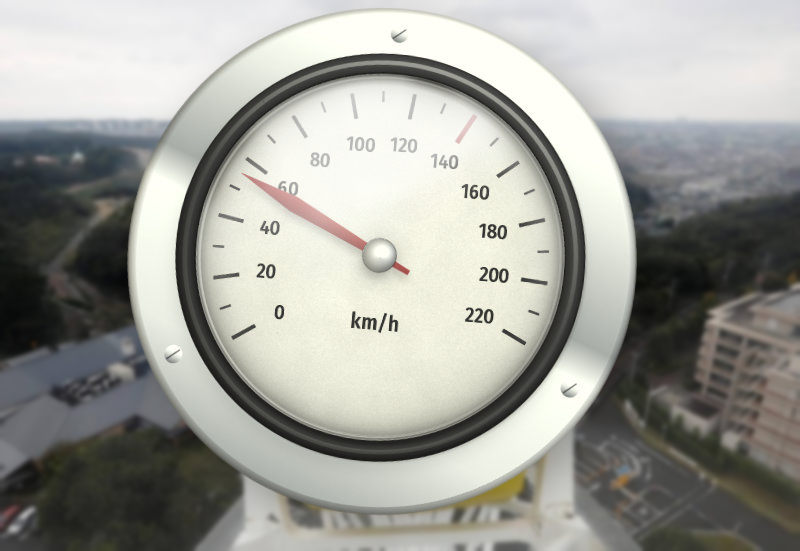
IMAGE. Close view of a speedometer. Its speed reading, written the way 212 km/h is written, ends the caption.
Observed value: 55 km/h
